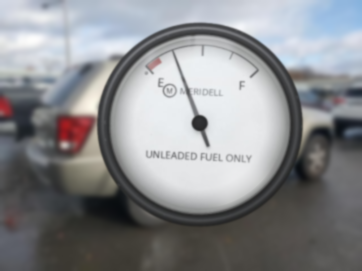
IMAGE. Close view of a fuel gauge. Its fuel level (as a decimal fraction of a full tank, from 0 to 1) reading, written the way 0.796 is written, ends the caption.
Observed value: 0.25
